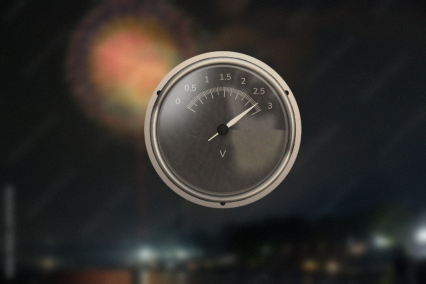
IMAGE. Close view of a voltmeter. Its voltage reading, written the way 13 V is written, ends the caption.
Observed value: 2.75 V
